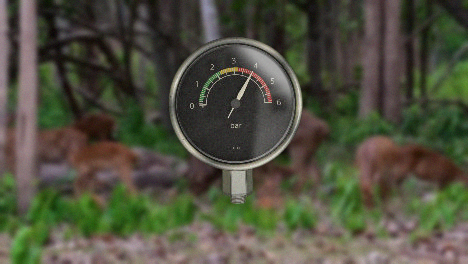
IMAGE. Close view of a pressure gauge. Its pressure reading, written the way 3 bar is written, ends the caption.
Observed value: 4 bar
